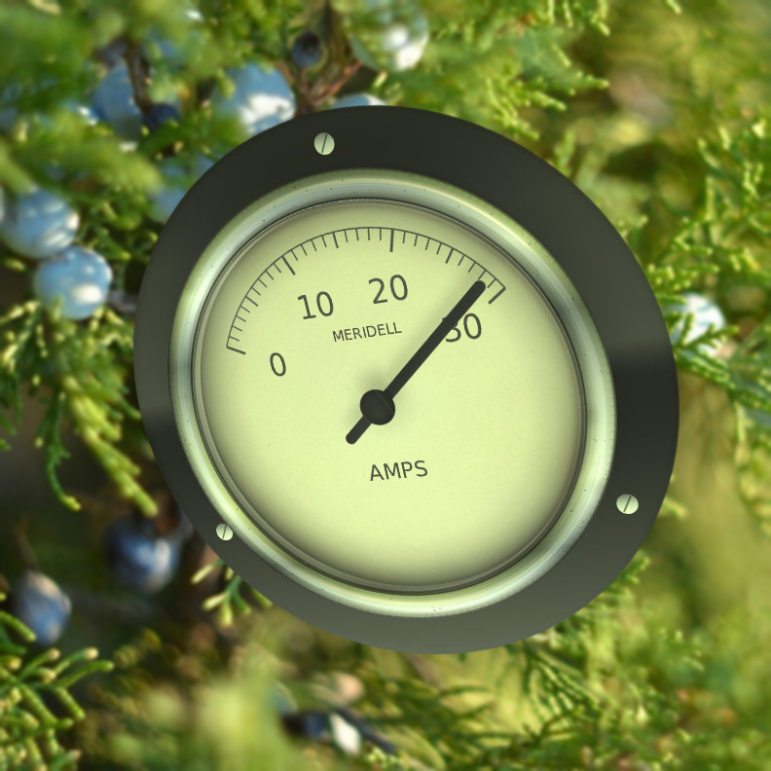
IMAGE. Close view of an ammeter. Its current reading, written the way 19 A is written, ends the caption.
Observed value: 28.5 A
